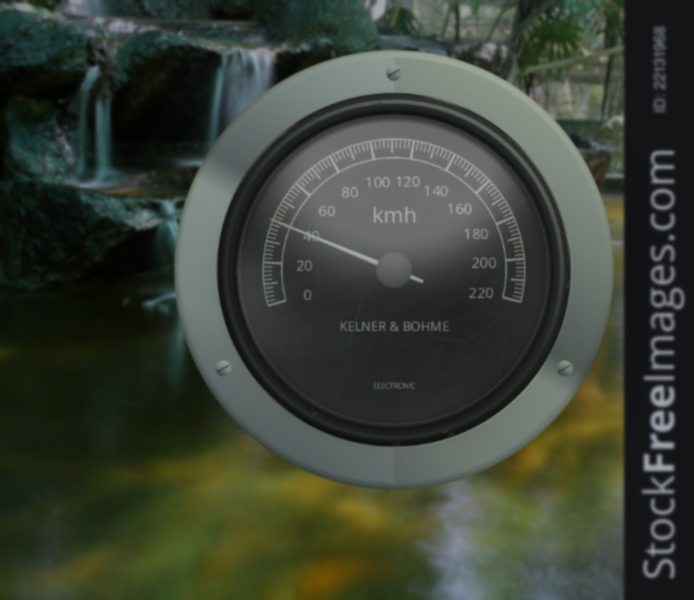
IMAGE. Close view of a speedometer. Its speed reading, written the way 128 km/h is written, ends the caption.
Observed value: 40 km/h
